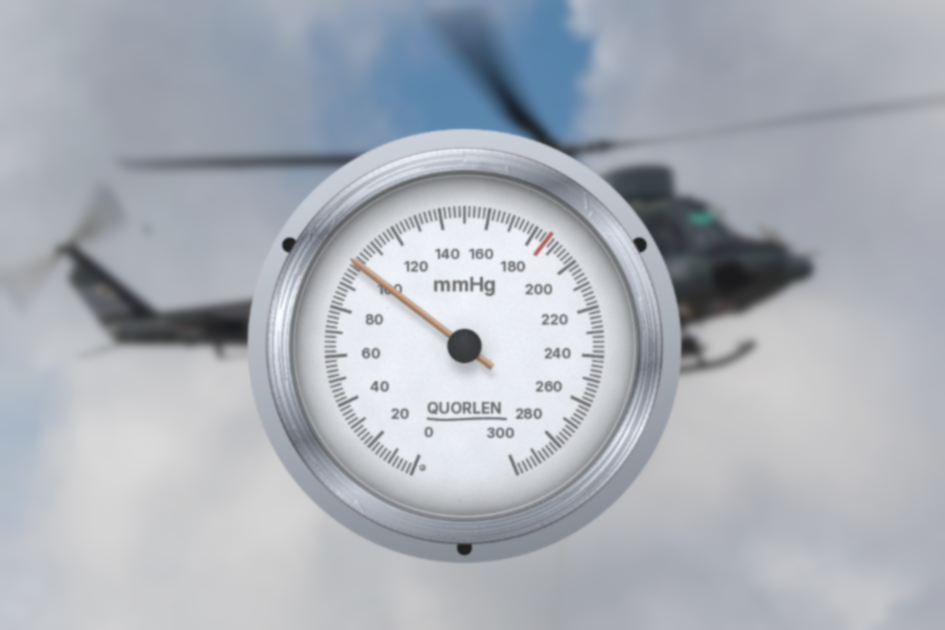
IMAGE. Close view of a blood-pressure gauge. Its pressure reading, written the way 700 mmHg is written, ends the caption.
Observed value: 100 mmHg
